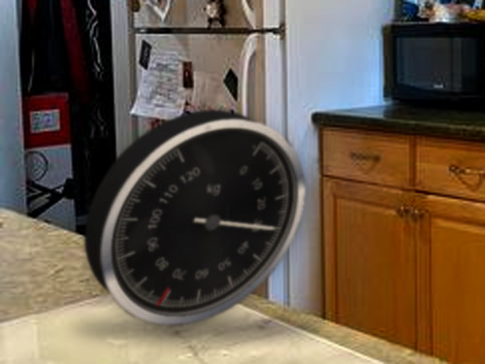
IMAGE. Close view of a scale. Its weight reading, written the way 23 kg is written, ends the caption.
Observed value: 30 kg
